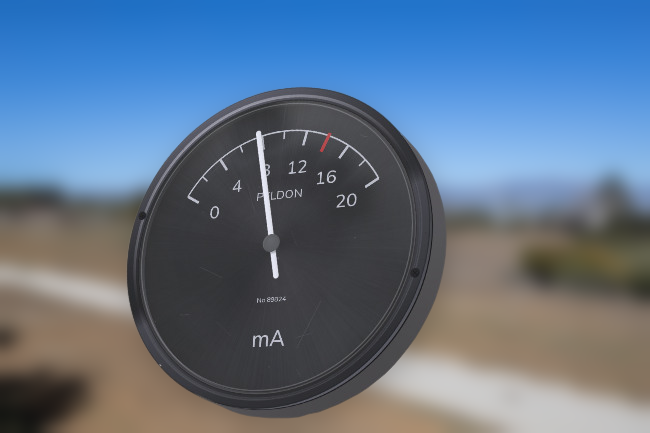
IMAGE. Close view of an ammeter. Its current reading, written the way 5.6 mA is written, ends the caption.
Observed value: 8 mA
